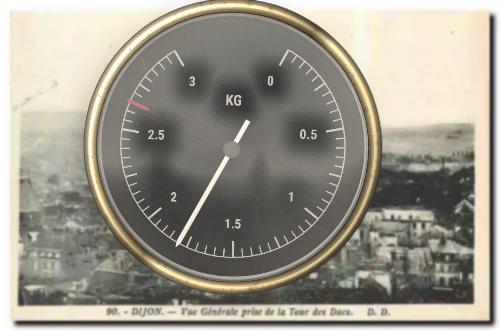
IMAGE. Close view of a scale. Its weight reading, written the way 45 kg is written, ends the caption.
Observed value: 1.8 kg
